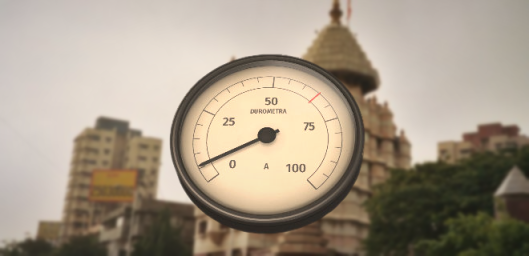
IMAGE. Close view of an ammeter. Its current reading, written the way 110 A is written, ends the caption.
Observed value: 5 A
